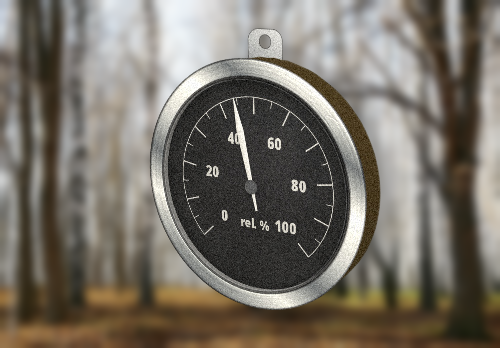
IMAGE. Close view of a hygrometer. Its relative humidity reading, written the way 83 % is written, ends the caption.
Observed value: 45 %
